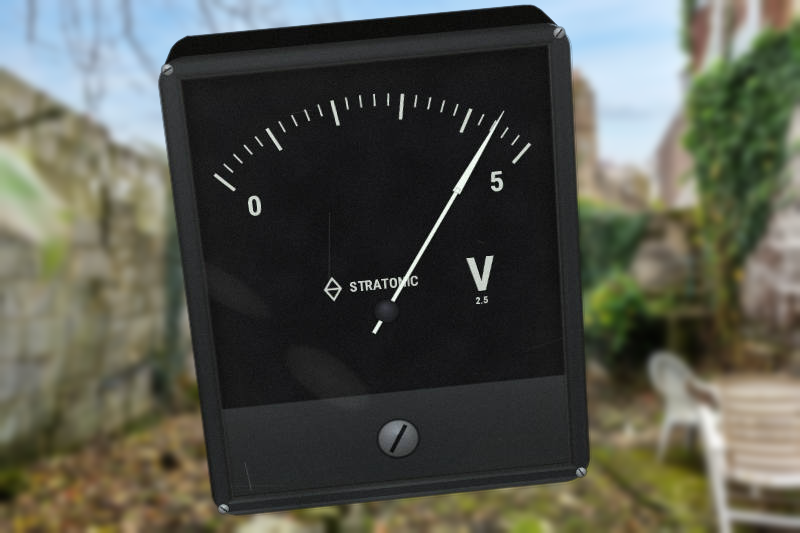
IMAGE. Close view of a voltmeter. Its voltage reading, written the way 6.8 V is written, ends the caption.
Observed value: 4.4 V
